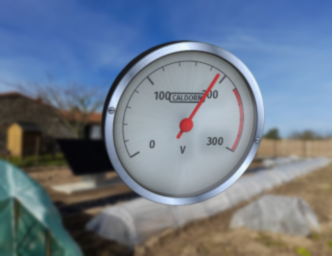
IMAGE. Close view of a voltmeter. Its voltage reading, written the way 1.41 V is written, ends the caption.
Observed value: 190 V
